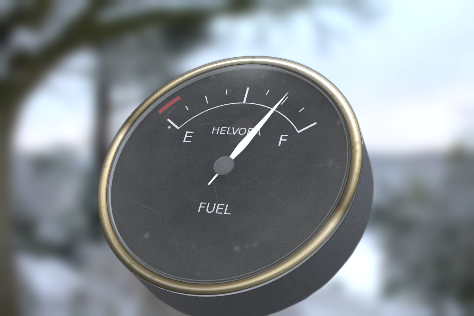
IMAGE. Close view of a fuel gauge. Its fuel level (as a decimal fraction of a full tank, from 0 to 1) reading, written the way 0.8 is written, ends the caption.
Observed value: 0.75
